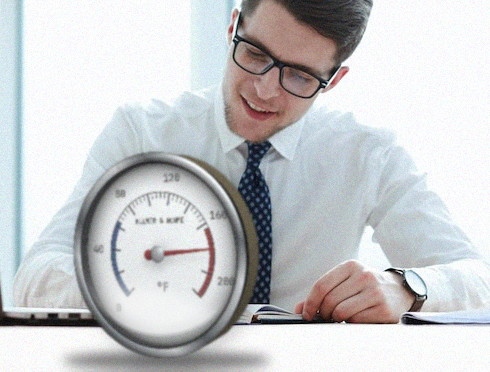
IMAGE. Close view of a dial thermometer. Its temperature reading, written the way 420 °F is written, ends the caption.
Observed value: 180 °F
